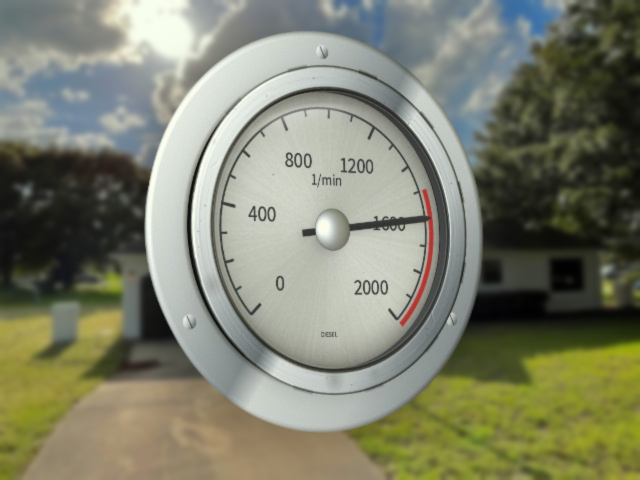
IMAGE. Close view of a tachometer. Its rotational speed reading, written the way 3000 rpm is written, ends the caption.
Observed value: 1600 rpm
